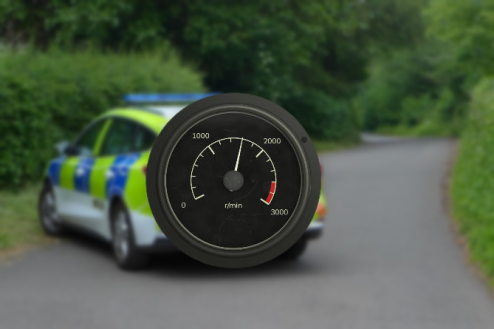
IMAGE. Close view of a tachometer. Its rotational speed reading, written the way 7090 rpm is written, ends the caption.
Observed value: 1600 rpm
